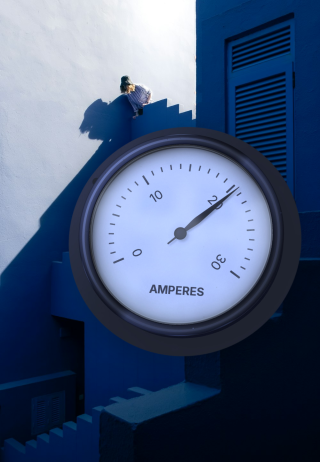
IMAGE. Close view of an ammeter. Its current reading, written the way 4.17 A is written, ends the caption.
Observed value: 20.5 A
